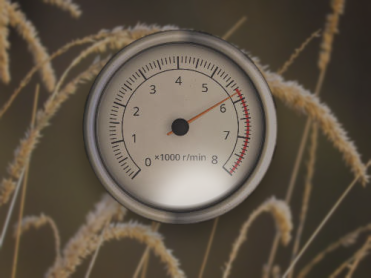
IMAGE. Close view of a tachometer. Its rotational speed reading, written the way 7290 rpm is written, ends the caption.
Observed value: 5800 rpm
